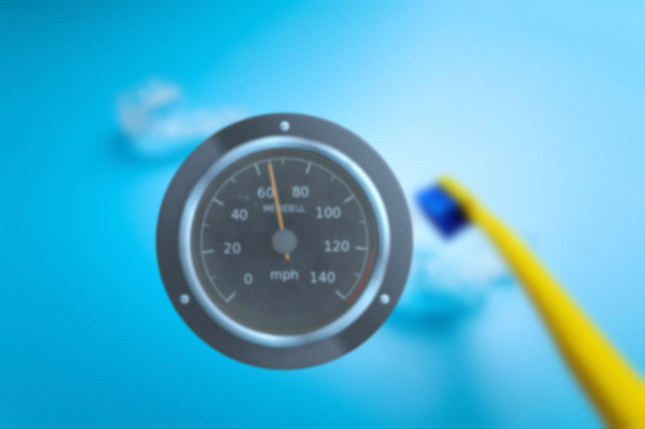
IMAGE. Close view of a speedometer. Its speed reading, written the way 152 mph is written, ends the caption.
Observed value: 65 mph
